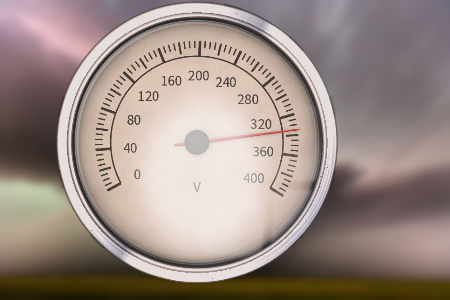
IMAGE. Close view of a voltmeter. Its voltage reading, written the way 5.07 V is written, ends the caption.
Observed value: 335 V
